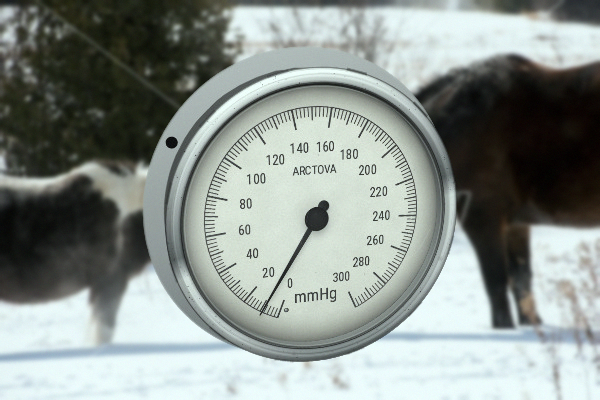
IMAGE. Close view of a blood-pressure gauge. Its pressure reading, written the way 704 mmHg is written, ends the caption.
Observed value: 10 mmHg
